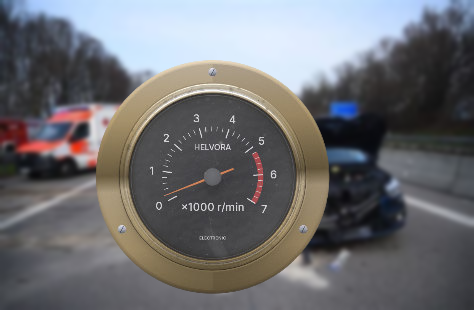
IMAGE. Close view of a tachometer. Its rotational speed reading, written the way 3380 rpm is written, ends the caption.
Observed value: 200 rpm
